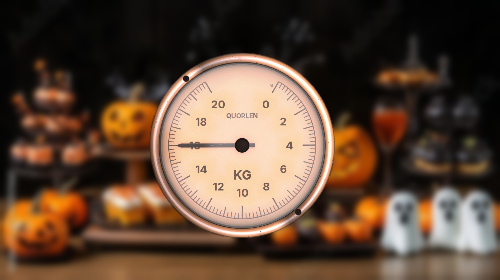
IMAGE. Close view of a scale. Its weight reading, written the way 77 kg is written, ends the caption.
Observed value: 16 kg
